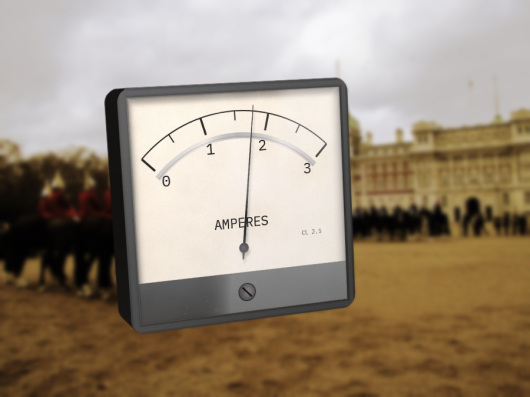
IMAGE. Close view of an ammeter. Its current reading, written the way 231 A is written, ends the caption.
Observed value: 1.75 A
